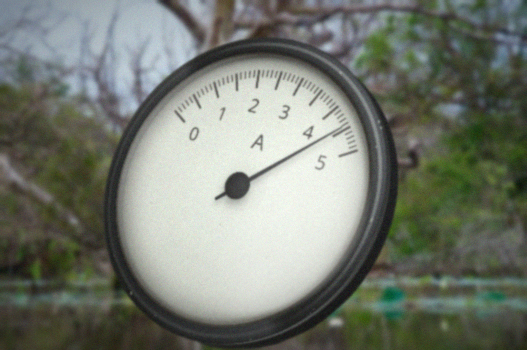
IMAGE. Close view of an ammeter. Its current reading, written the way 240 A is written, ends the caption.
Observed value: 4.5 A
